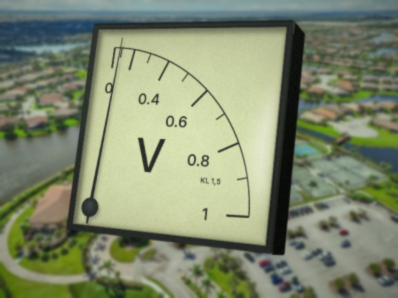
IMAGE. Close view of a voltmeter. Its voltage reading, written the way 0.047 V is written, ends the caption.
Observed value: 0.1 V
